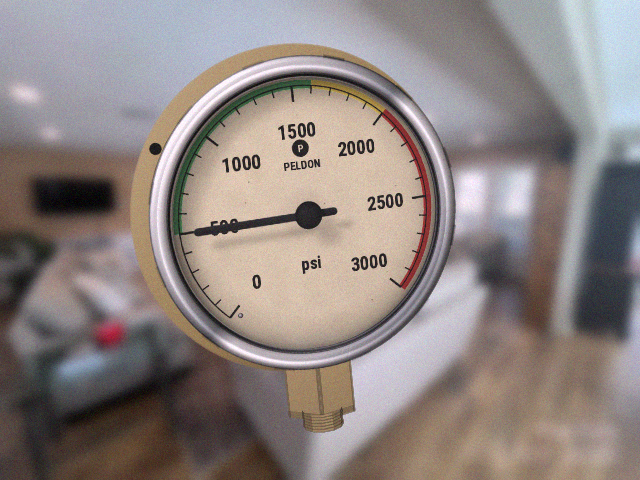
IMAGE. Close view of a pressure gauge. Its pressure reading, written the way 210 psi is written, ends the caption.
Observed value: 500 psi
